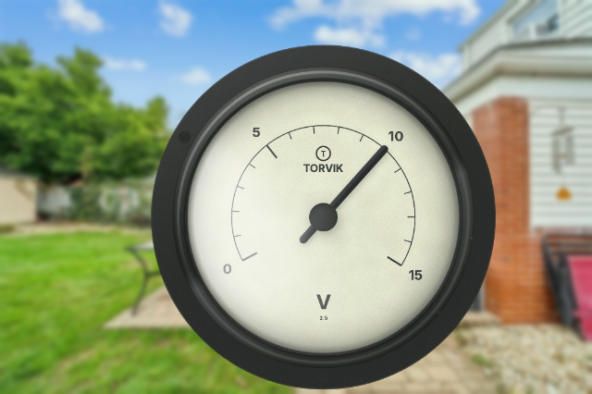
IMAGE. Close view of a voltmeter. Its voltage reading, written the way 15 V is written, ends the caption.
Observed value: 10 V
